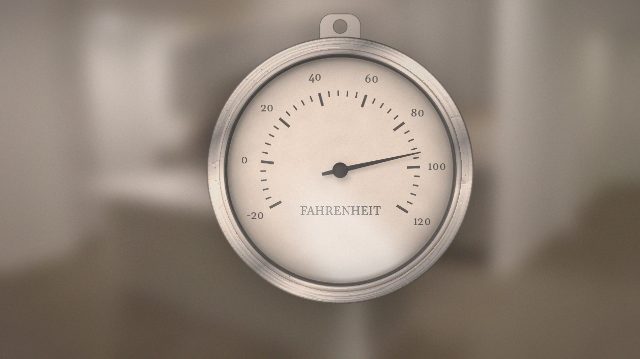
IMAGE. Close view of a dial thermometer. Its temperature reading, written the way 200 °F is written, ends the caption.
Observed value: 94 °F
